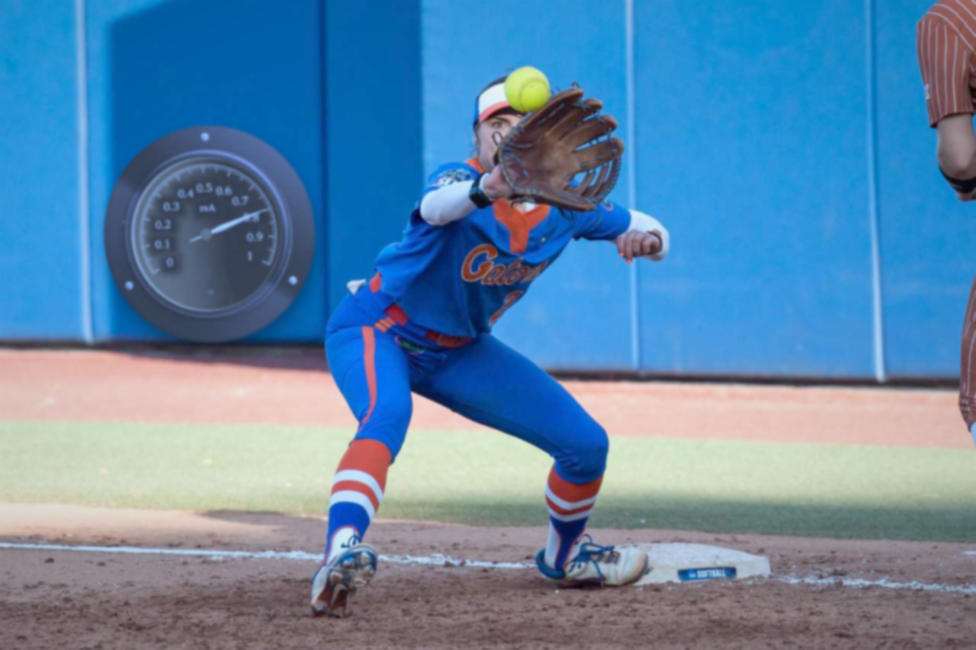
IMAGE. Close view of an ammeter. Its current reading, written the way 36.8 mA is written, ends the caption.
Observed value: 0.8 mA
